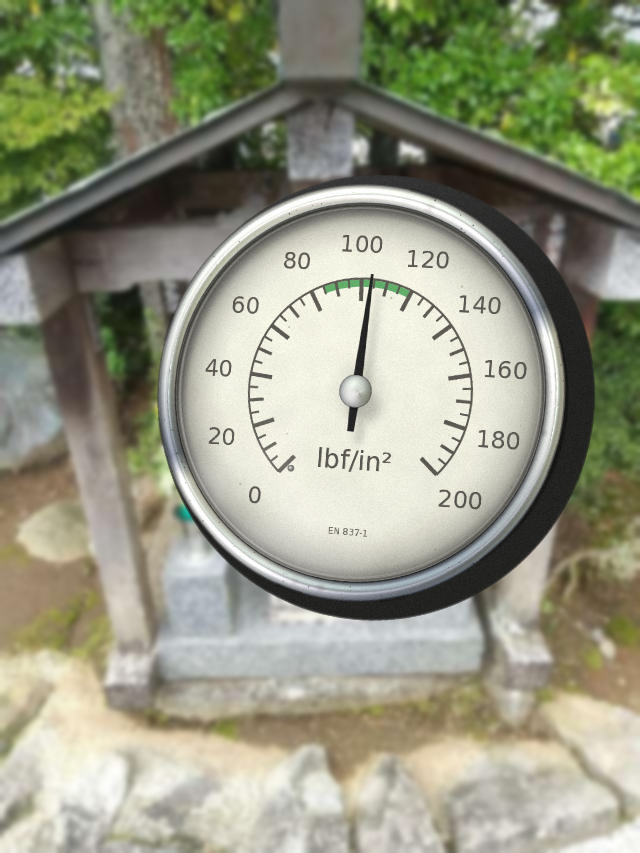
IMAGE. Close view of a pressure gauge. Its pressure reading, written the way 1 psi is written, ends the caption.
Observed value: 105 psi
